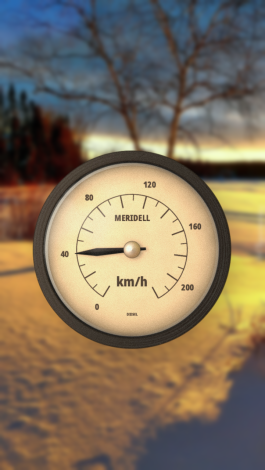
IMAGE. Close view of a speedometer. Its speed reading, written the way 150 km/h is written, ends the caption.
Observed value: 40 km/h
